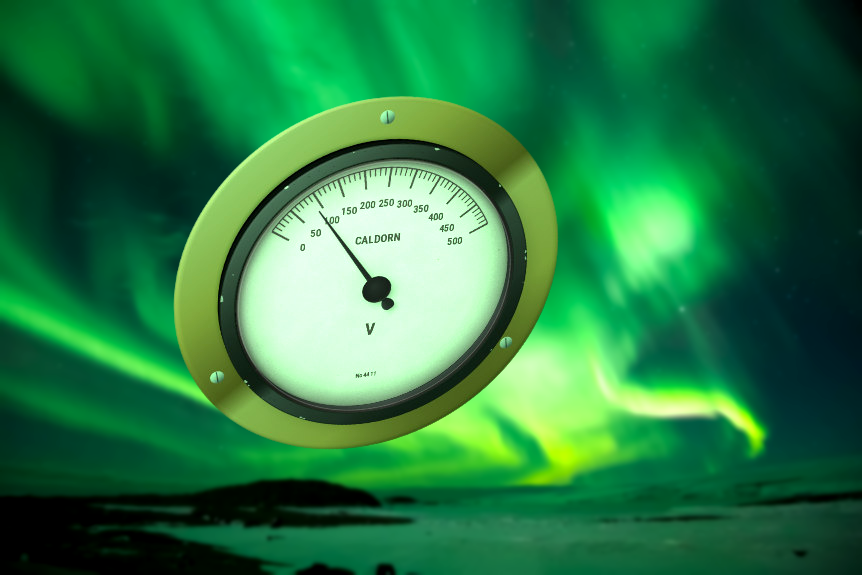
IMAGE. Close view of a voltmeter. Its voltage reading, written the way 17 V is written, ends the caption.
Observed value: 90 V
